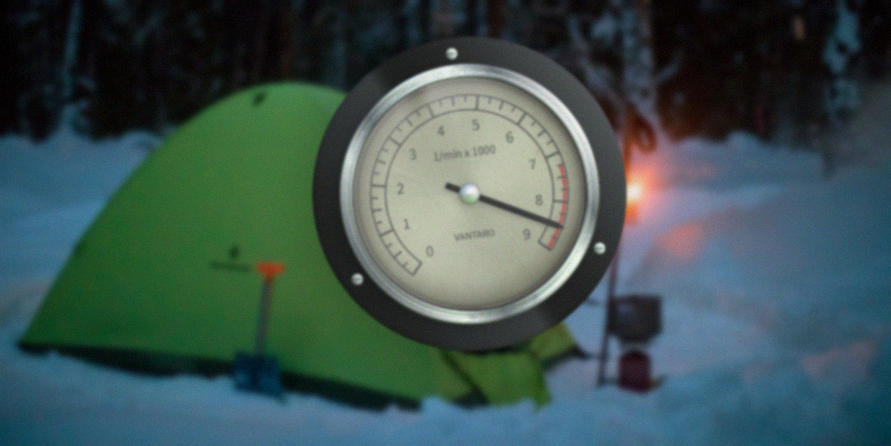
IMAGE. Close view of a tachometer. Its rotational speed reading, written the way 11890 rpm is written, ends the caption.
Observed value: 8500 rpm
